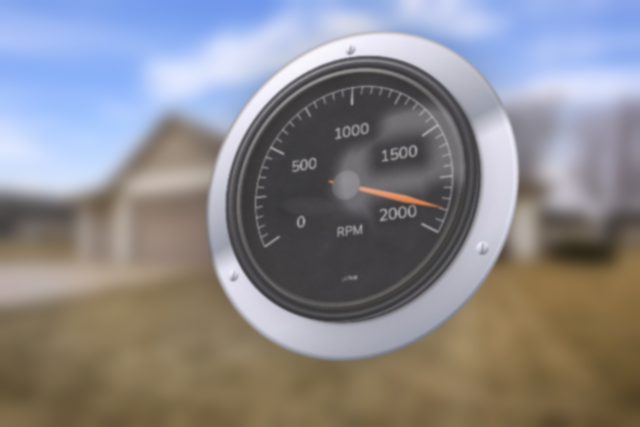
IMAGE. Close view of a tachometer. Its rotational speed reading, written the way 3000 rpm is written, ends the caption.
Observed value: 1900 rpm
